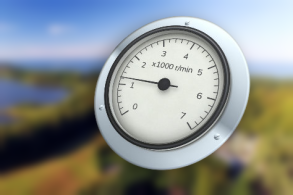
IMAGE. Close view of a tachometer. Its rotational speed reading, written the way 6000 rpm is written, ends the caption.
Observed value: 1200 rpm
